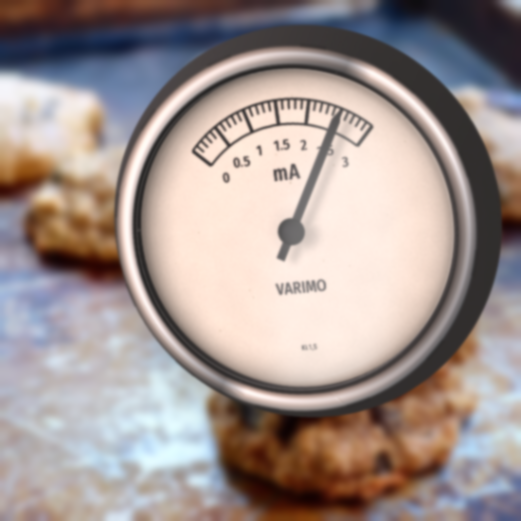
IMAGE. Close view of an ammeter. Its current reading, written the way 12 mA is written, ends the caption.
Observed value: 2.5 mA
